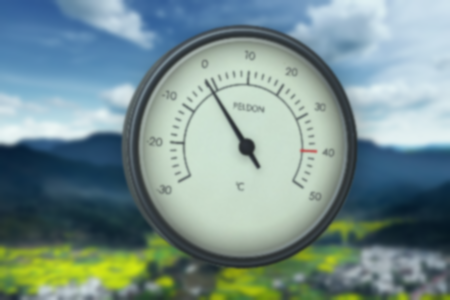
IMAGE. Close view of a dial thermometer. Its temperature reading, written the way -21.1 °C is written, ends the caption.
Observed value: -2 °C
